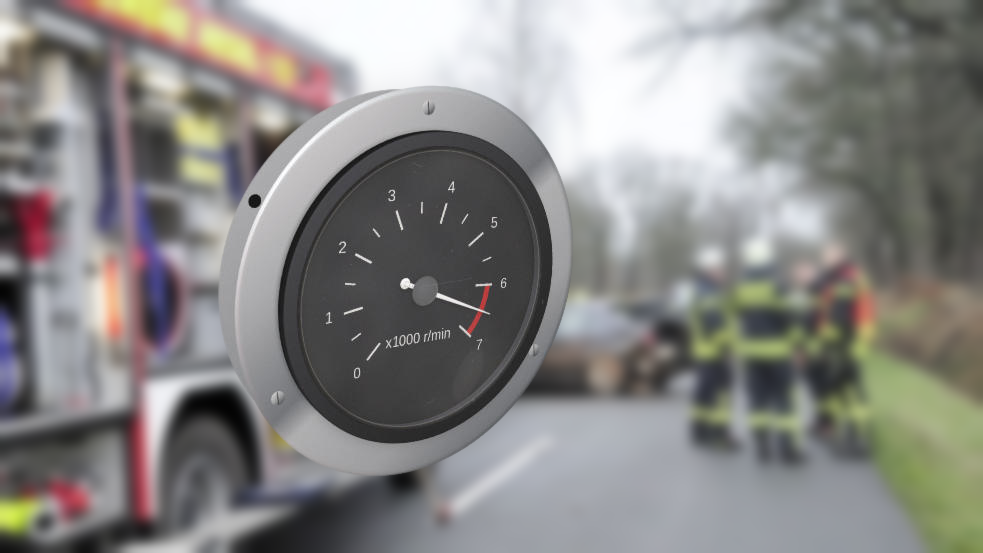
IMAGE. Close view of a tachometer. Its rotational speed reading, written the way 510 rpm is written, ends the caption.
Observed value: 6500 rpm
